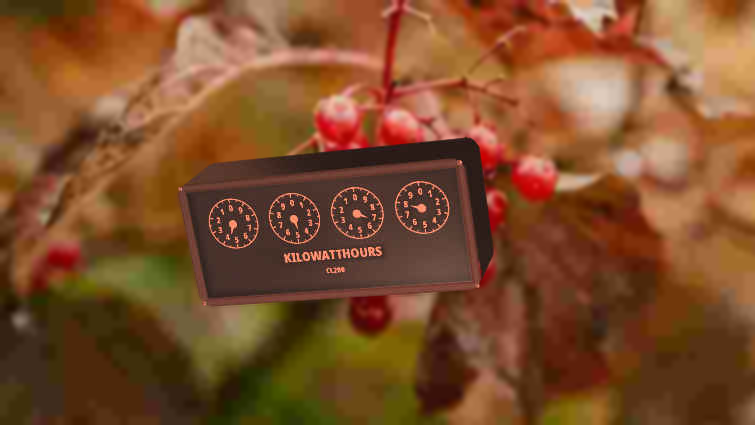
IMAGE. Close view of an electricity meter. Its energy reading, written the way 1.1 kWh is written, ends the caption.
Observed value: 4468 kWh
